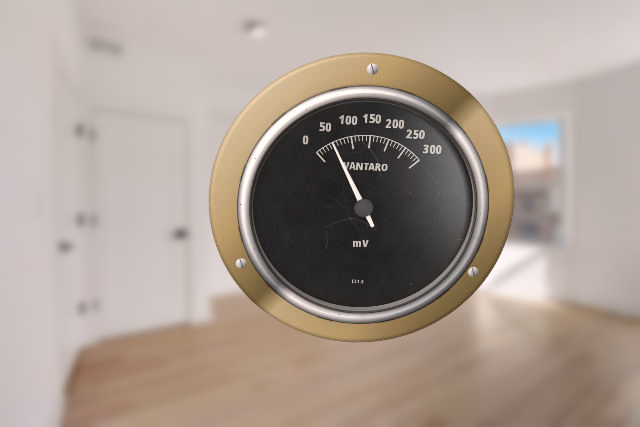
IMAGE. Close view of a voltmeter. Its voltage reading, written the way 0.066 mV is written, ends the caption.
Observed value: 50 mV
